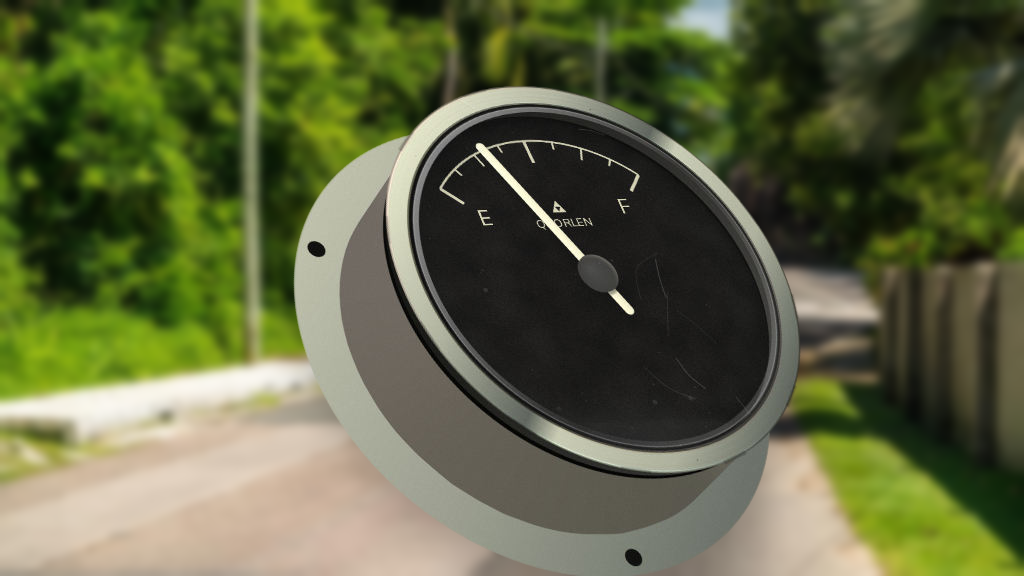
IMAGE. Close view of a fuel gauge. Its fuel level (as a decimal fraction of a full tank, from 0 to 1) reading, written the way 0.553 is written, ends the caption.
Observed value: 0.25
